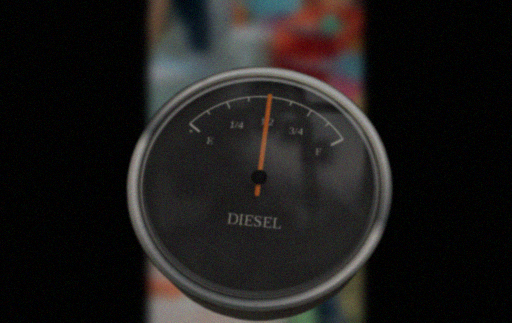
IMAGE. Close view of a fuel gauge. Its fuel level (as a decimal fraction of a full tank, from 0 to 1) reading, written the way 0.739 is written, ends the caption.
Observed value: 0.5
